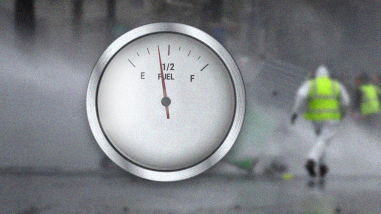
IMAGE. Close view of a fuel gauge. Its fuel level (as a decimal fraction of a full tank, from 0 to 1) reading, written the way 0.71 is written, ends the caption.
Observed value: 0.375
